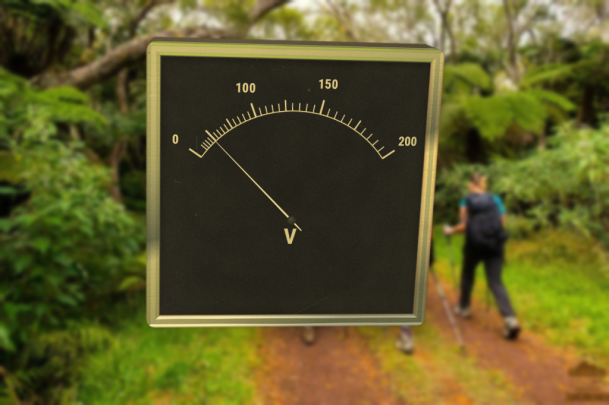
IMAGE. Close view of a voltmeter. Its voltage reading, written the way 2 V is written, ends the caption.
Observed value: 50 V
